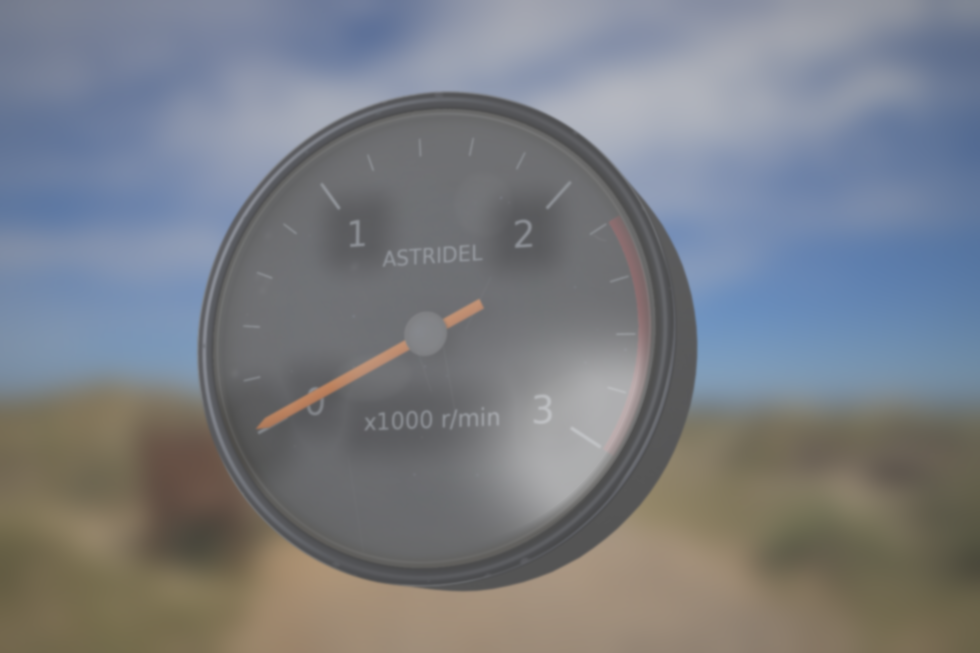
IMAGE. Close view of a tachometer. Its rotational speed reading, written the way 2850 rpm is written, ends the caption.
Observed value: 0 rpm
